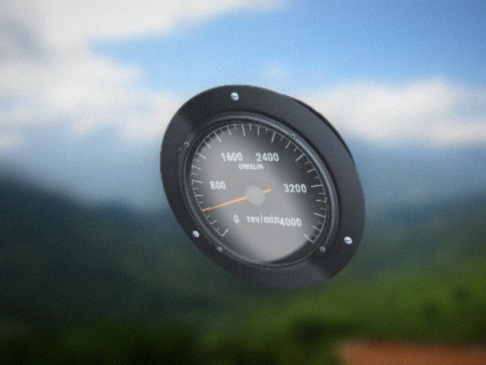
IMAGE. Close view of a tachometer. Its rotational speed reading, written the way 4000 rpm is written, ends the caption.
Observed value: 400 rpm
